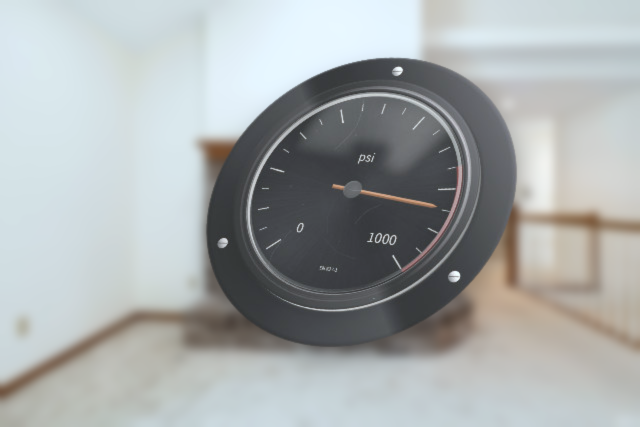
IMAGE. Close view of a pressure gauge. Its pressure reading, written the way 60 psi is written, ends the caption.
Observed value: 850 psi
